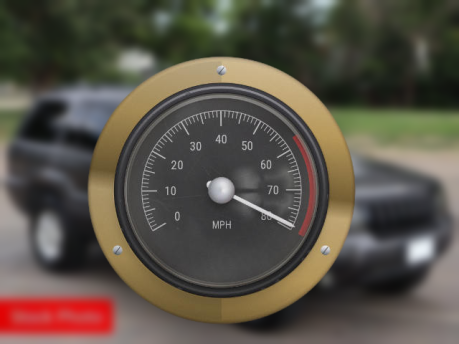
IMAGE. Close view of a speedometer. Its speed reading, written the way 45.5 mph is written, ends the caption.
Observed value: 79 mph
